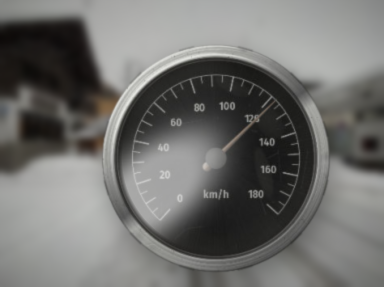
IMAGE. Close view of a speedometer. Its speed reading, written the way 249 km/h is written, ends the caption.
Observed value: 122.5 km/h
